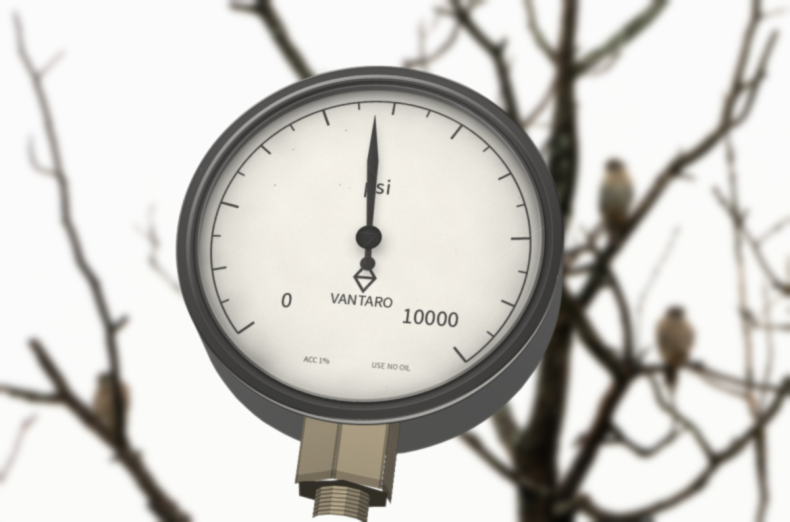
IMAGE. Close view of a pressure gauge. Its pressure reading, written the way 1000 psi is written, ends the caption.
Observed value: 4750 psi
